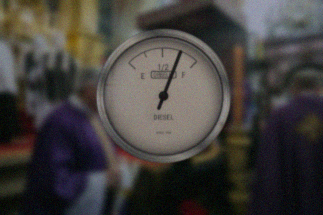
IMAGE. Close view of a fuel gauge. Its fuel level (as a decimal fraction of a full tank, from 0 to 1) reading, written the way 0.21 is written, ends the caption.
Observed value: 0.75
